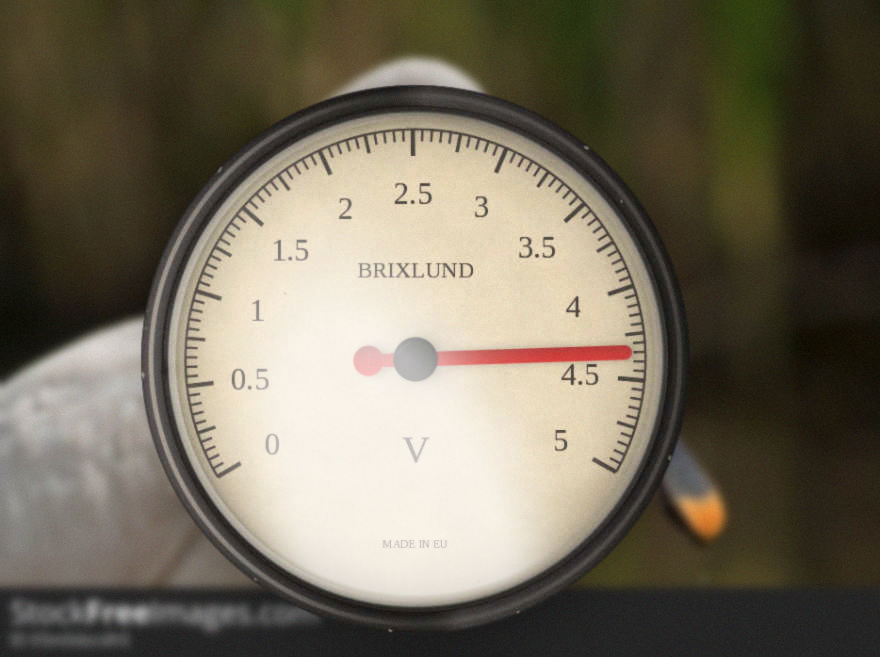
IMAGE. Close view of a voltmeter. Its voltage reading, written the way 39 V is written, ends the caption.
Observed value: 4.35 V
